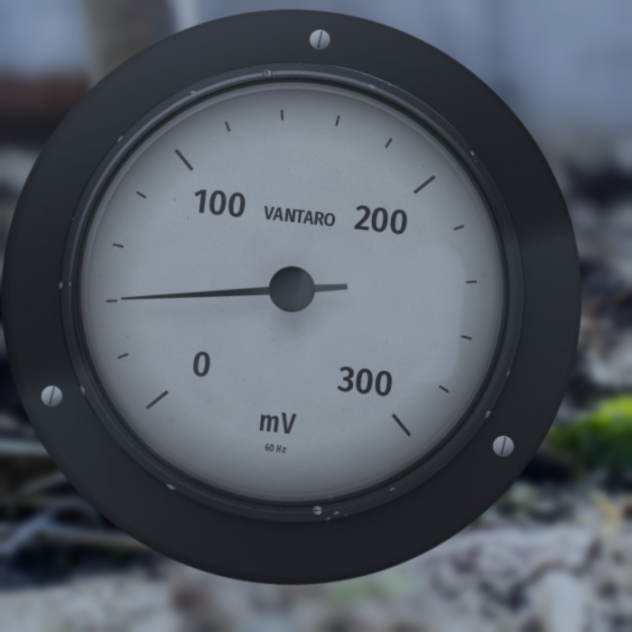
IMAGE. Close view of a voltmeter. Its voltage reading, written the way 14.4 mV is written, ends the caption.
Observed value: 40 mV
